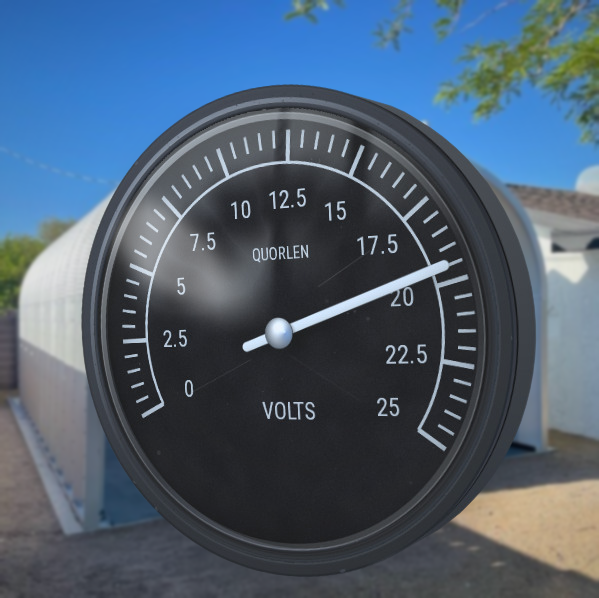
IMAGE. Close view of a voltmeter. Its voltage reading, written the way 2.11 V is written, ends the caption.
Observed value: 19.5 V
